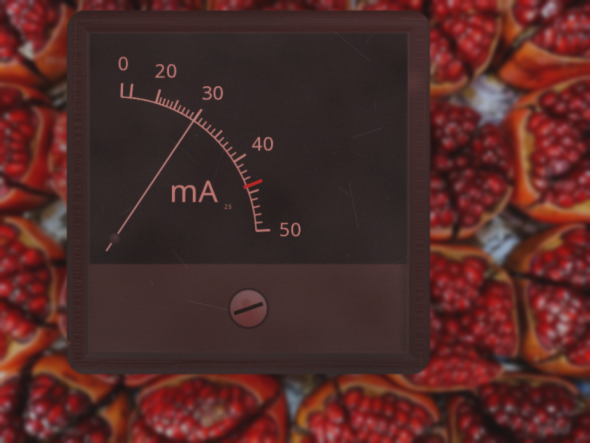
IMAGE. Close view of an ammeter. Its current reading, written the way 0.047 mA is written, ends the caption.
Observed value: 30 mA
